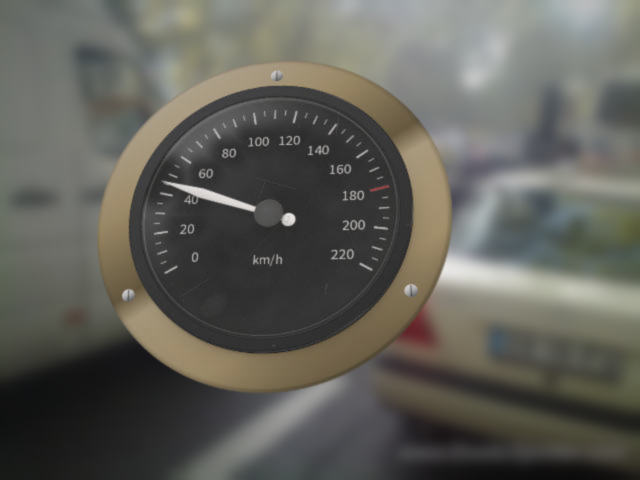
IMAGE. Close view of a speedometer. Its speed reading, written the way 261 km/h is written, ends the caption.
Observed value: 45 km/h
